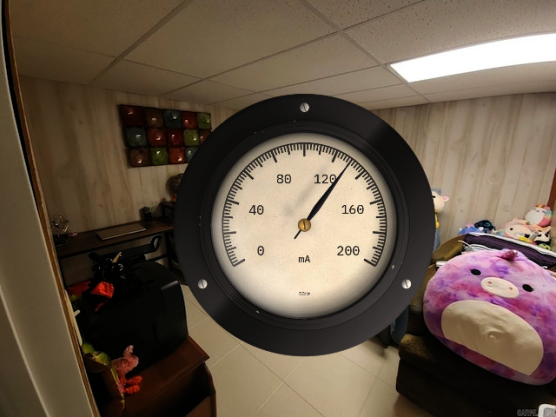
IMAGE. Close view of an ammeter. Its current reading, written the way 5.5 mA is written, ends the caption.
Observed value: 130 mA
